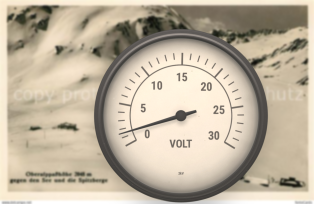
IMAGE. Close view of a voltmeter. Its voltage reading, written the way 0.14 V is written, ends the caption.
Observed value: 1.5 V
